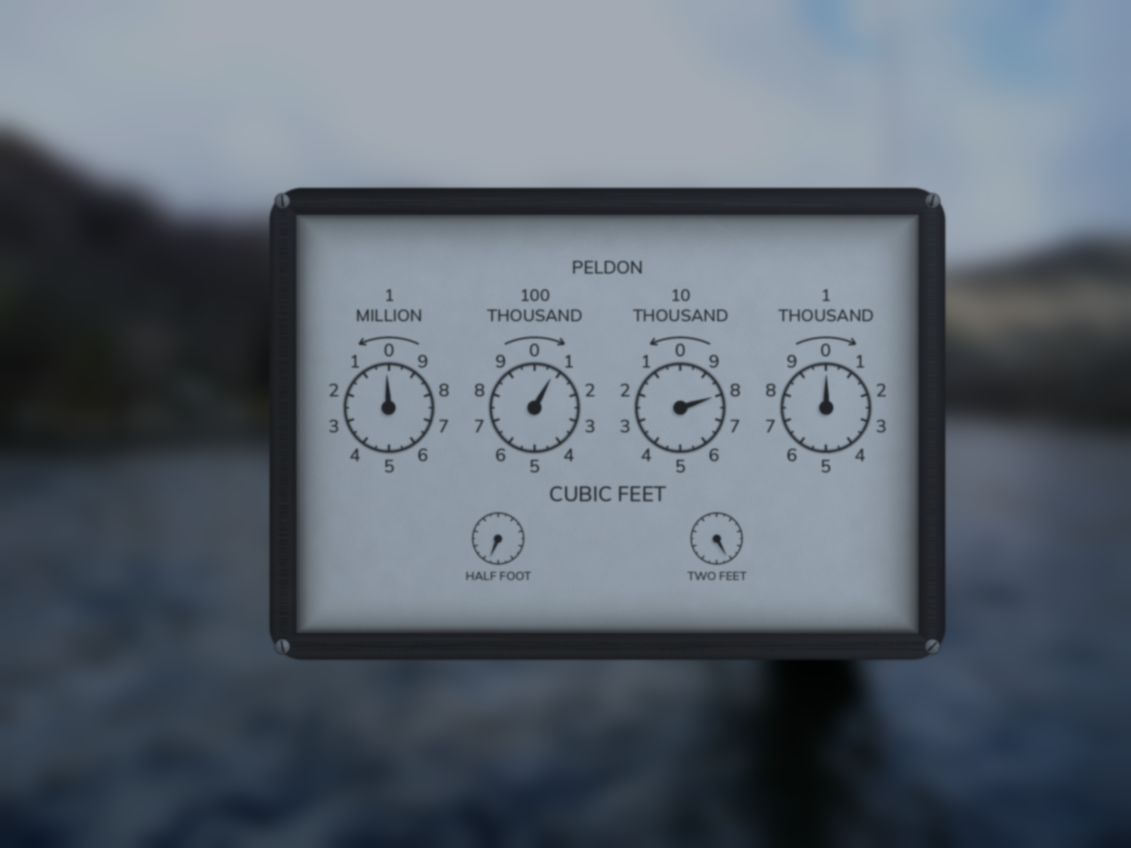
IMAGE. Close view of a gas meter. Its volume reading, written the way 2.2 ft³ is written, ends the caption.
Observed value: 8000 ft³
